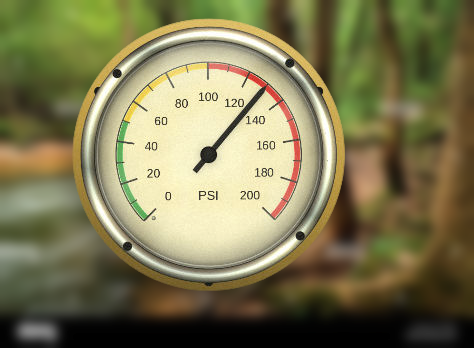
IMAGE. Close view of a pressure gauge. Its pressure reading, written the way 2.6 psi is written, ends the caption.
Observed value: 130 psi
